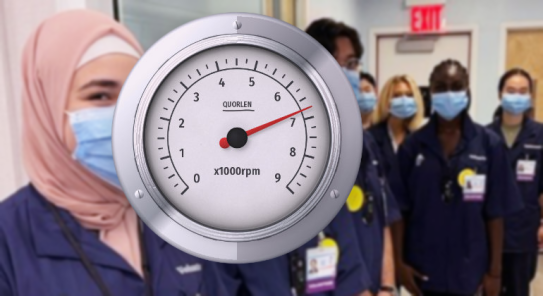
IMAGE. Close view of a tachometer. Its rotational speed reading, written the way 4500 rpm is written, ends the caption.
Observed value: 6750 rpm
